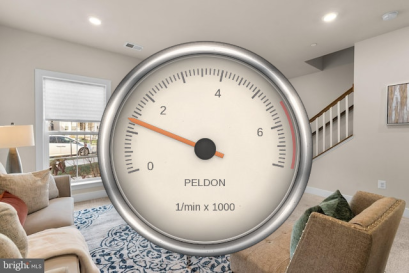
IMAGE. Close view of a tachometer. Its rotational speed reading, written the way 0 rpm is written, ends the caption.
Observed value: 1300 rpm
